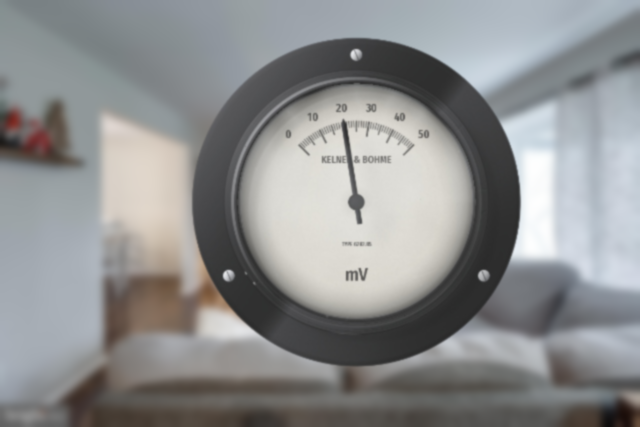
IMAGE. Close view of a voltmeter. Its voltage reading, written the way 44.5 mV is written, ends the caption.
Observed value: 20 mV
